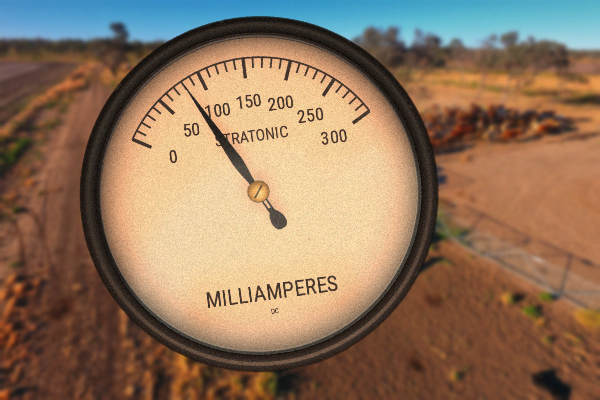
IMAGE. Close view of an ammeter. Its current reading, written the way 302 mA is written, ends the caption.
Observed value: 80 mA
